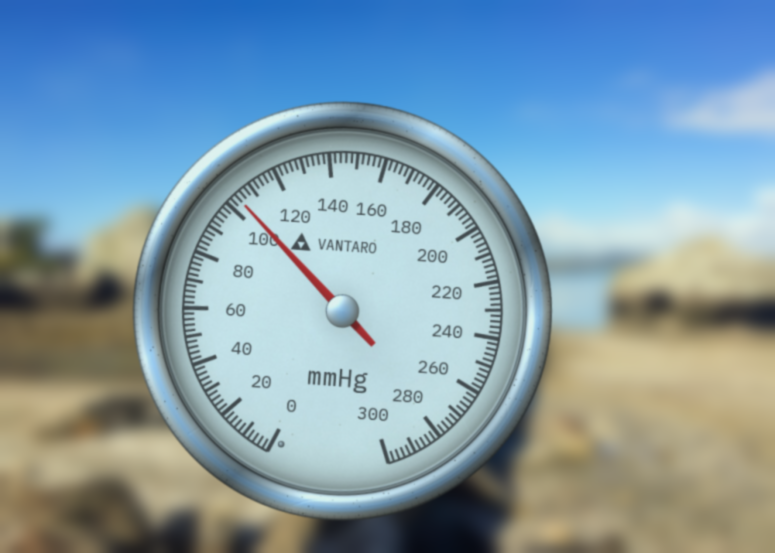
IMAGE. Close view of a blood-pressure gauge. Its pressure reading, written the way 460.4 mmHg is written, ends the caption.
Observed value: 104 mmHg
